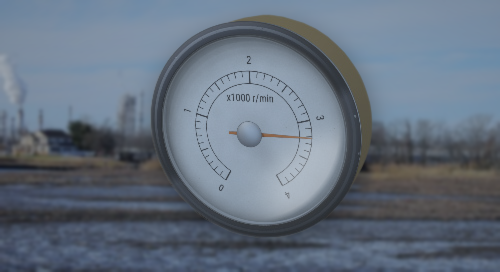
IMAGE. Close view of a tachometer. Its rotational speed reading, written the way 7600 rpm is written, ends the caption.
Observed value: 3200 rpm
